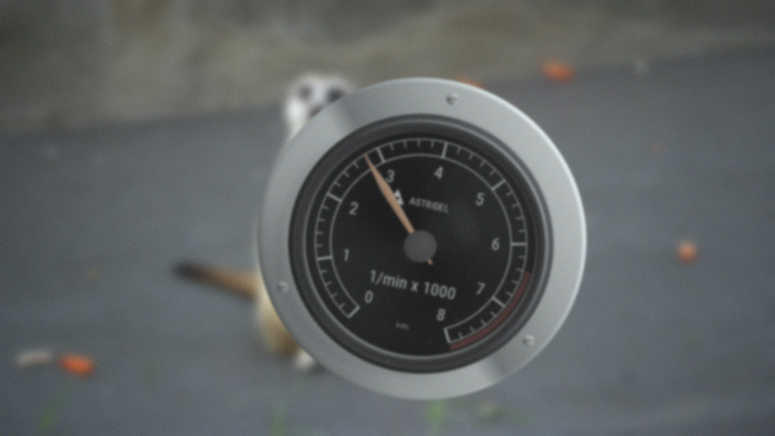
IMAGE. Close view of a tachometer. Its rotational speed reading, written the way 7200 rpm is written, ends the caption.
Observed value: 2800 rpm
